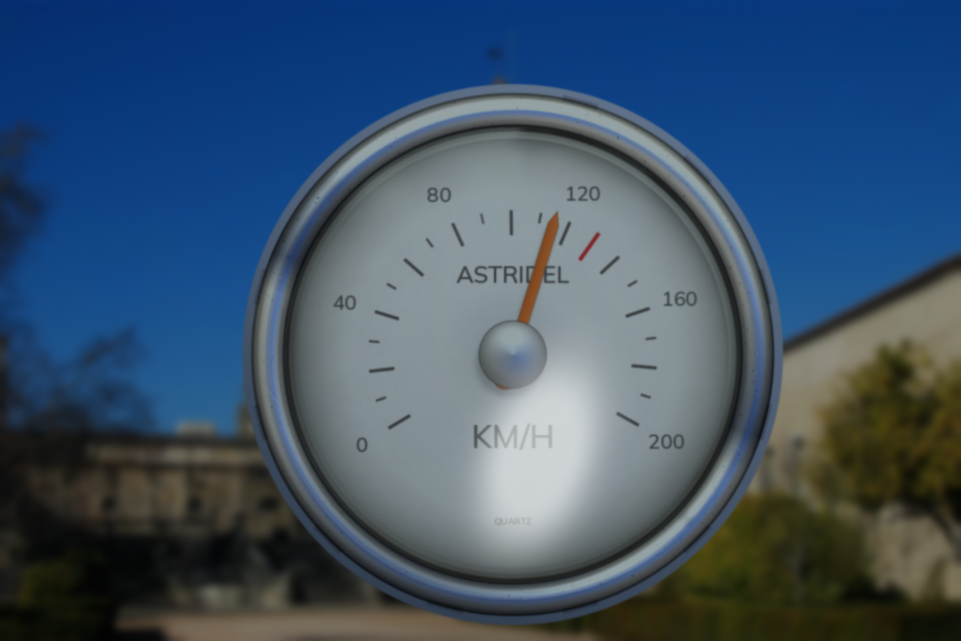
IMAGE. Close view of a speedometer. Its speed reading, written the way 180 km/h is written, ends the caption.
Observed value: 115 km/h
